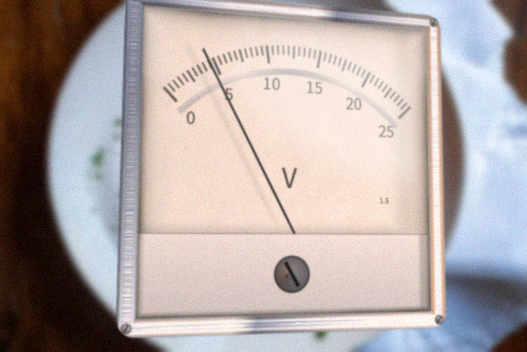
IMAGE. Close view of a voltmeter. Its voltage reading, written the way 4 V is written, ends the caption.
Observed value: 4.5 V
